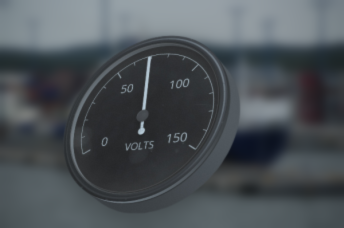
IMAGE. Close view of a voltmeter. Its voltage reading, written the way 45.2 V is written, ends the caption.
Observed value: 70 V
